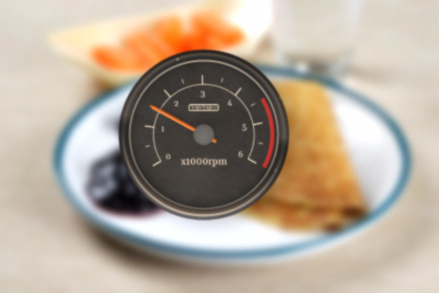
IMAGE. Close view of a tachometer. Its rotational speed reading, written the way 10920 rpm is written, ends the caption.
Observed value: 1500 rpm
